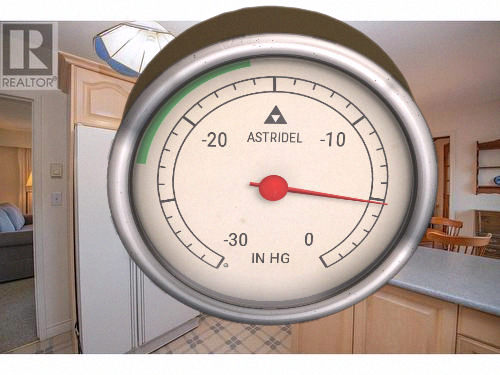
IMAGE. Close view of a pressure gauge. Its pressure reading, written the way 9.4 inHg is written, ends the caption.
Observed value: -5 inHg
